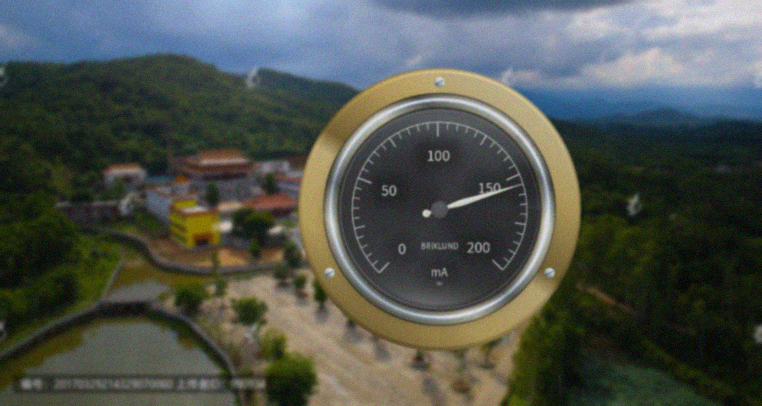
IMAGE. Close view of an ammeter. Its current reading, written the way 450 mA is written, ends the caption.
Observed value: 155 mA
